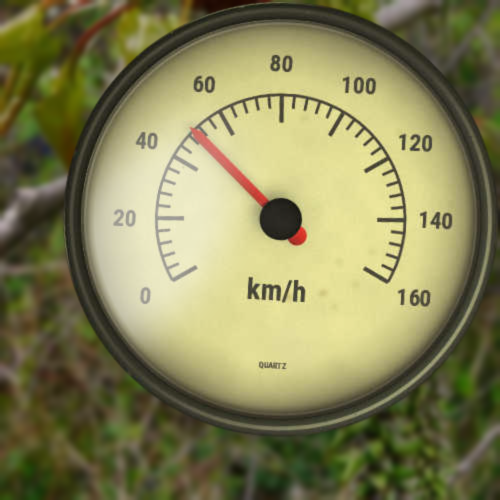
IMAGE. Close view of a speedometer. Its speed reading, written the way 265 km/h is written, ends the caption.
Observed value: 50 km/h
